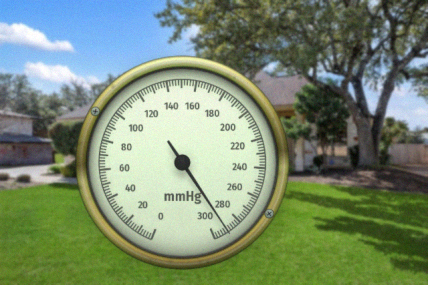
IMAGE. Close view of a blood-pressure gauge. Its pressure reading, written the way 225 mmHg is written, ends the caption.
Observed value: 290 mmHg
